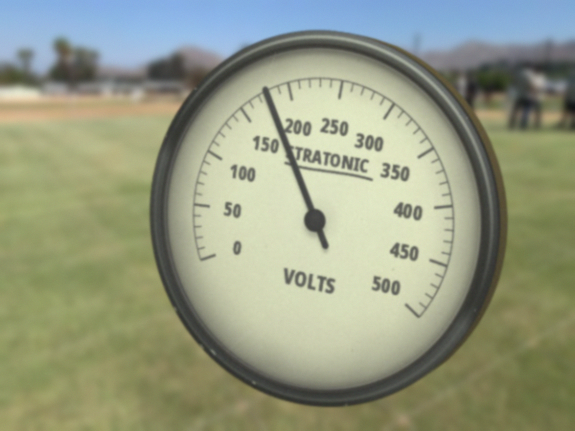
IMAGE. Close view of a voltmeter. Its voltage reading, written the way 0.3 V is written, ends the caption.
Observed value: 180 V
